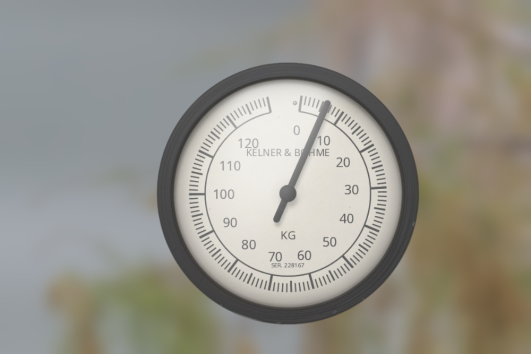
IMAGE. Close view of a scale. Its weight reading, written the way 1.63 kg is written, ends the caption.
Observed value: 6 kg
